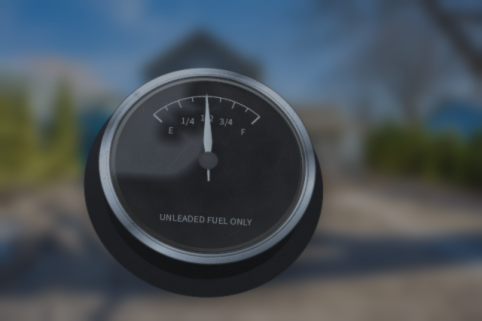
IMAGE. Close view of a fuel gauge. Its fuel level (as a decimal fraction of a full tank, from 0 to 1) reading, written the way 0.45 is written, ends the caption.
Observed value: 0.5
